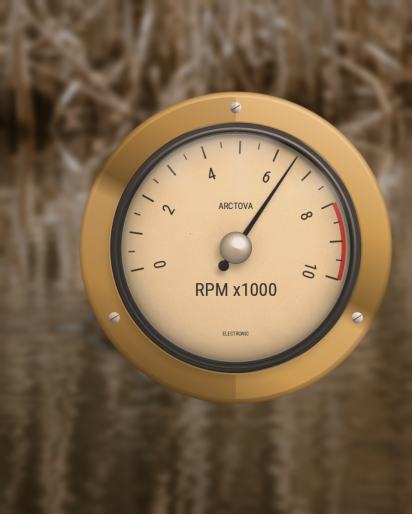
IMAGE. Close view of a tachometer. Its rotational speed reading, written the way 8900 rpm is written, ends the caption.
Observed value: 6500 rpm
